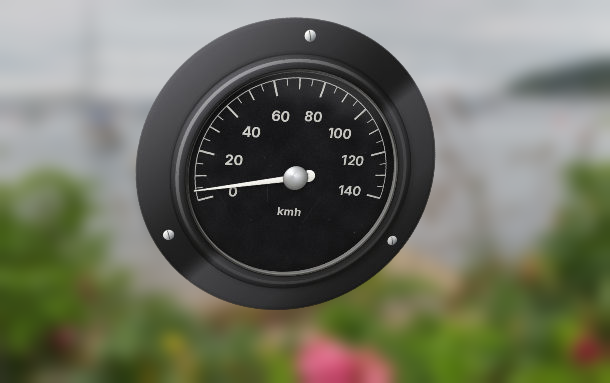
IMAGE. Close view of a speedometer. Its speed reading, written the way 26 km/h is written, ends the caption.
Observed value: 5 km/h
